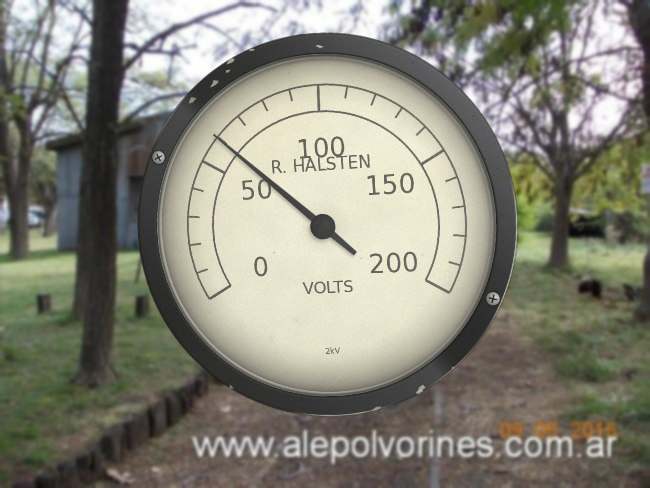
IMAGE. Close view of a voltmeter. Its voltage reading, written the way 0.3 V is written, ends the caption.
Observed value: 60 V
